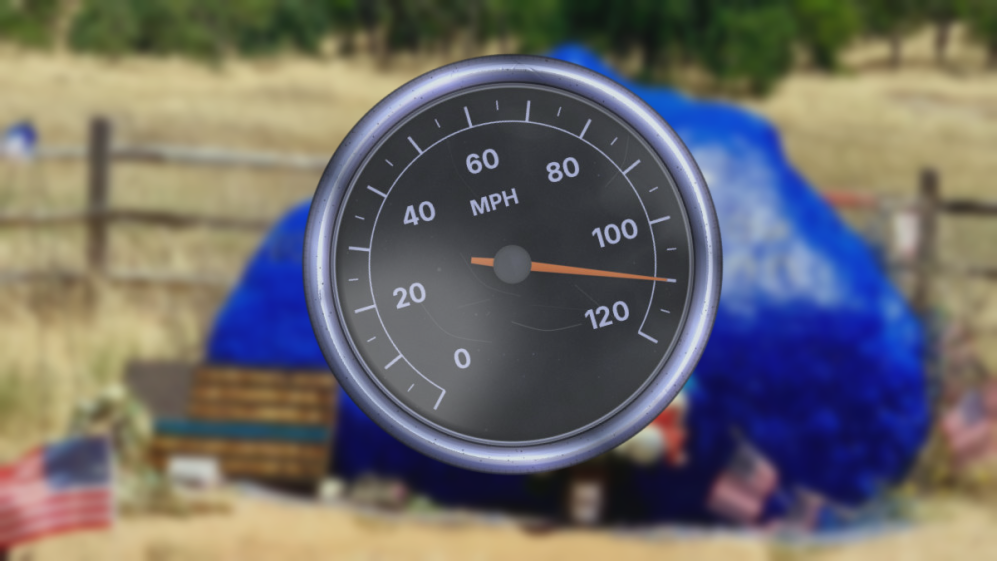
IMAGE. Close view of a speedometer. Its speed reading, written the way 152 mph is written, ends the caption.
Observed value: 110 mph
